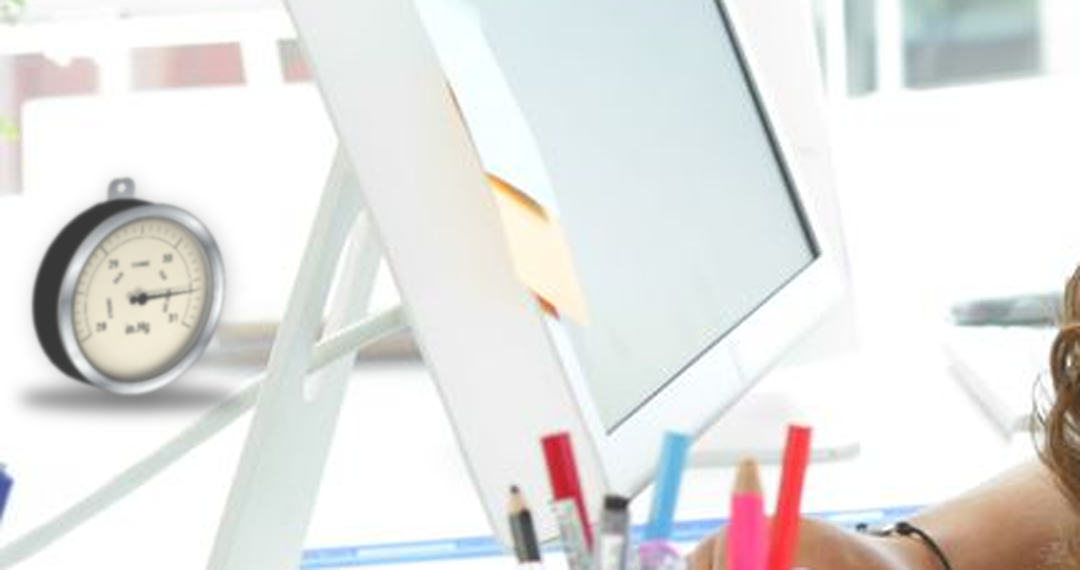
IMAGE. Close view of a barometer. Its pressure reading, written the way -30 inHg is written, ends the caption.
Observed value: 30.6 inHg
